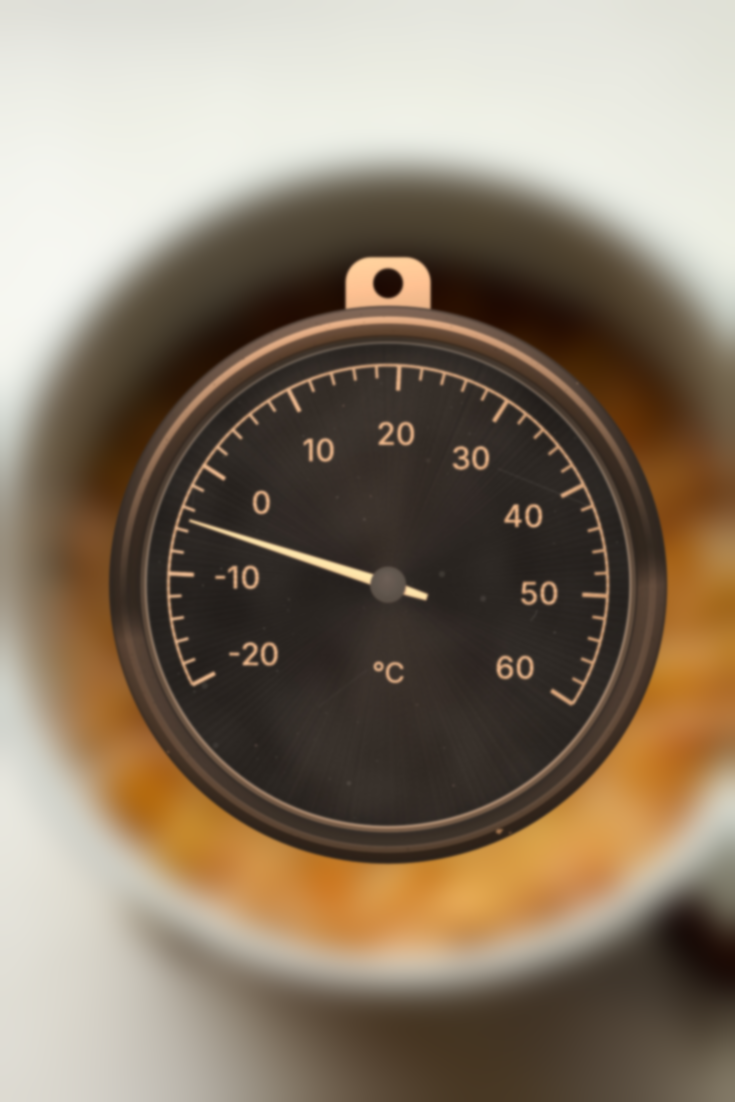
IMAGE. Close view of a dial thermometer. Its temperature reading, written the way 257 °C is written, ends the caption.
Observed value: -5 °C
